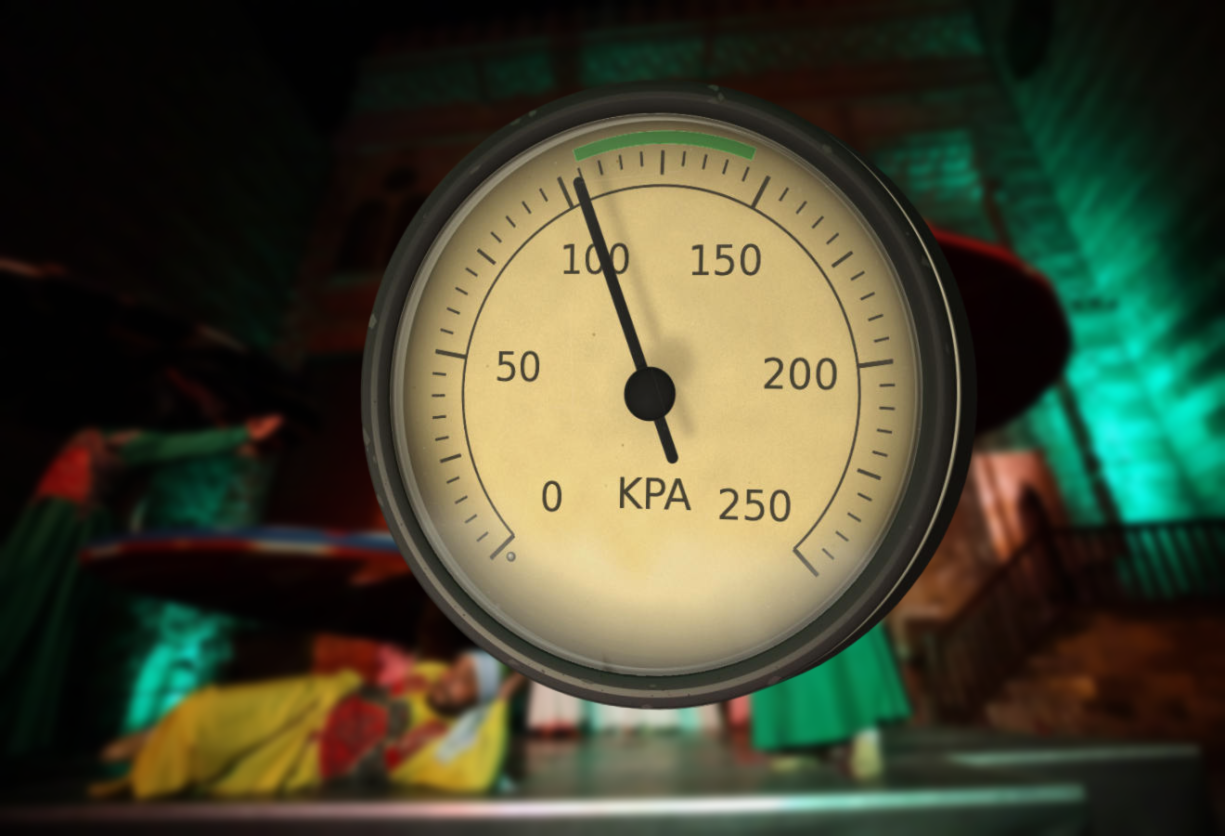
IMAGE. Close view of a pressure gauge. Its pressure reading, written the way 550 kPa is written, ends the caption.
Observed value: 105 kPa
